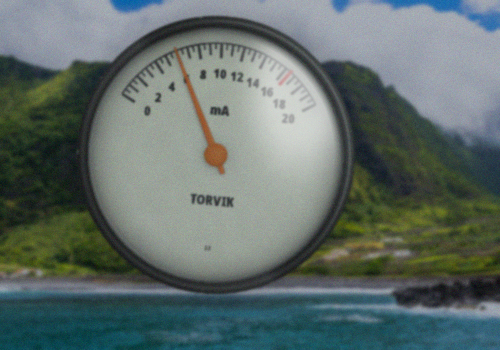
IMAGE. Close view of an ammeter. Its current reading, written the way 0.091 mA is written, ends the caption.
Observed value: 6 mA
